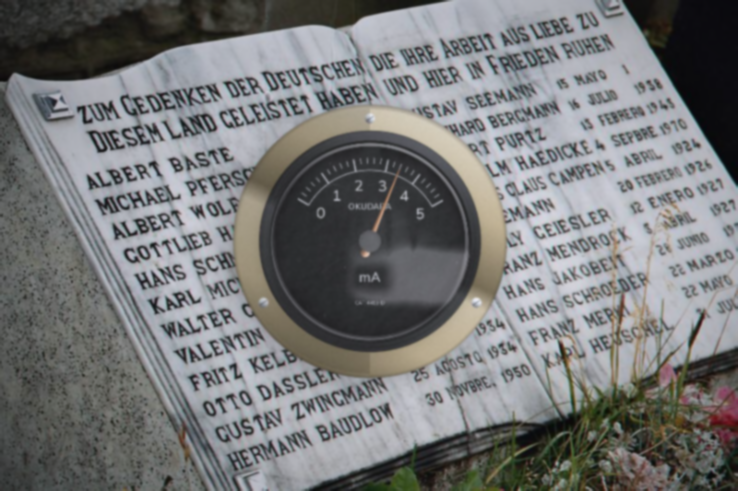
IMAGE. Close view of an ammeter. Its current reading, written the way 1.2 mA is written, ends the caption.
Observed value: 3.4 mA
